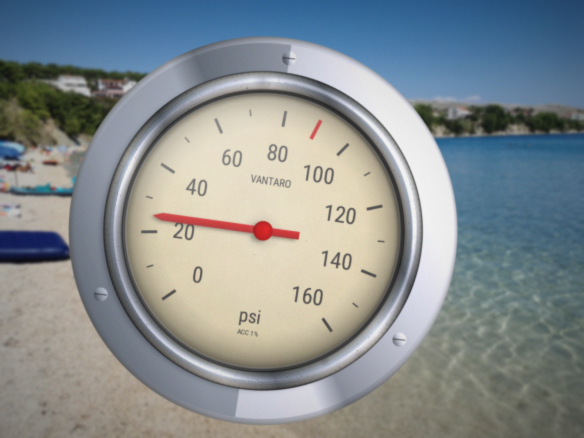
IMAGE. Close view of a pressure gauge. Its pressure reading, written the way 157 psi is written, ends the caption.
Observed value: 25 psi
